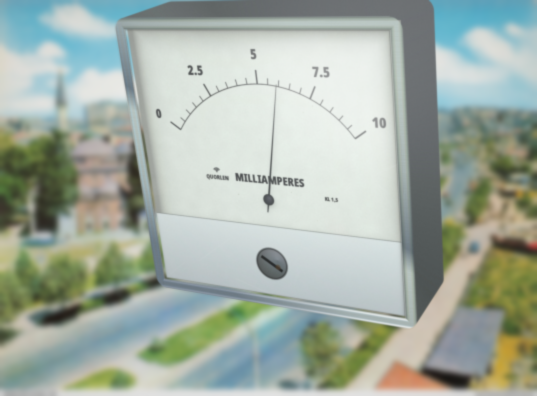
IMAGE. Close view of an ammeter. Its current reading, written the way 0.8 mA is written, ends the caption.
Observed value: 6 mA
